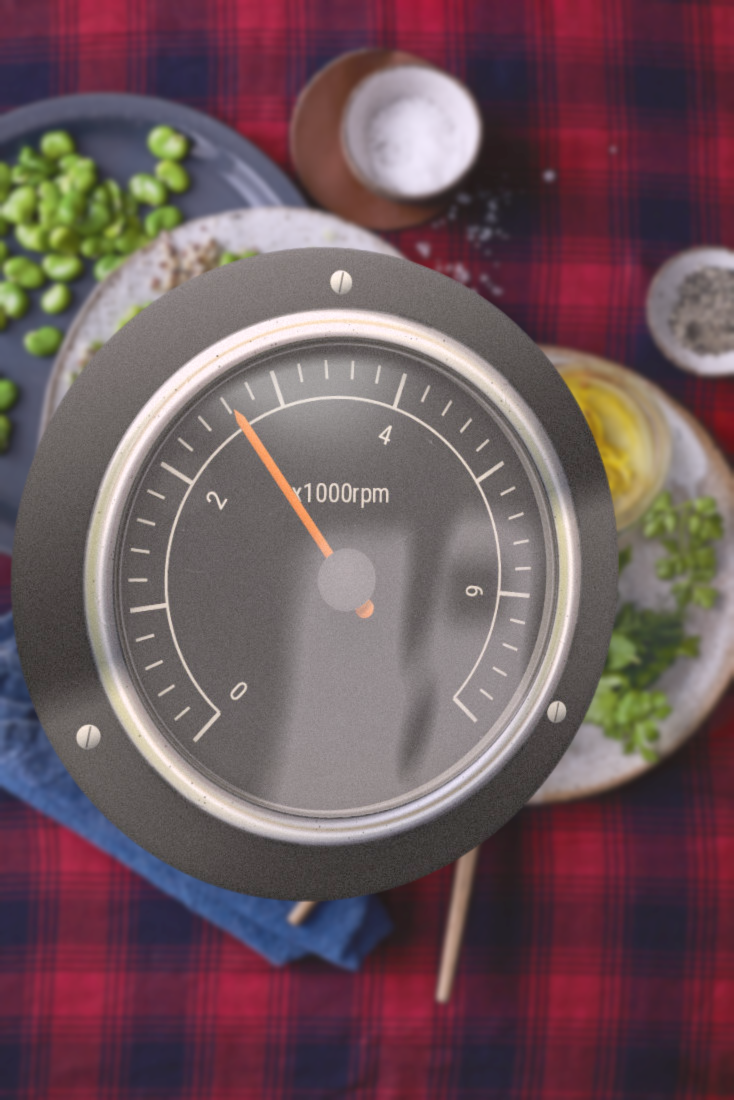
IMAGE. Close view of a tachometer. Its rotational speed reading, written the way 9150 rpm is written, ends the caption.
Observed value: 2600 rpm
